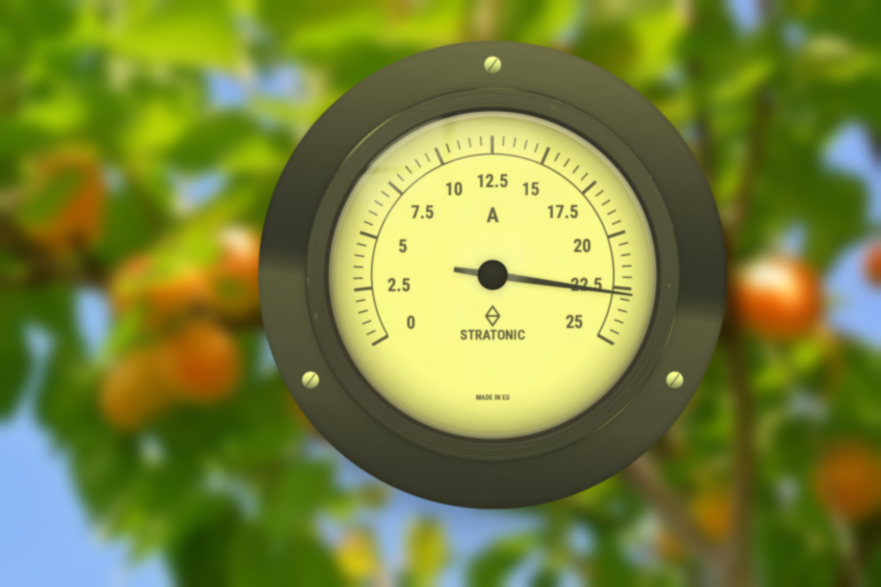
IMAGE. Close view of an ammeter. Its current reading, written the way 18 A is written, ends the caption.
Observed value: 22.75 A
